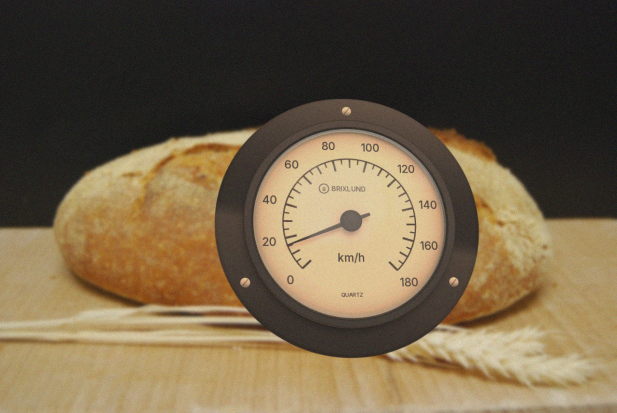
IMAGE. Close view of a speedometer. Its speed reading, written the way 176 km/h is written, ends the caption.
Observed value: 15 km/h
